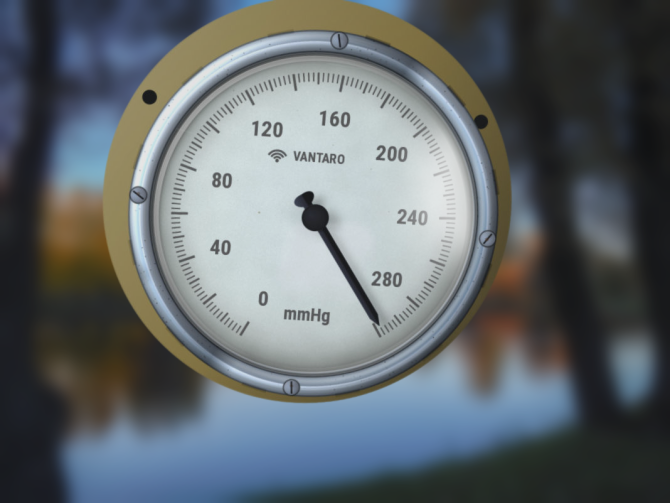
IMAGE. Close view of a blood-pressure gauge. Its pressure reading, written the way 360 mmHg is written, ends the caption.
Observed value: 298 mmHg
